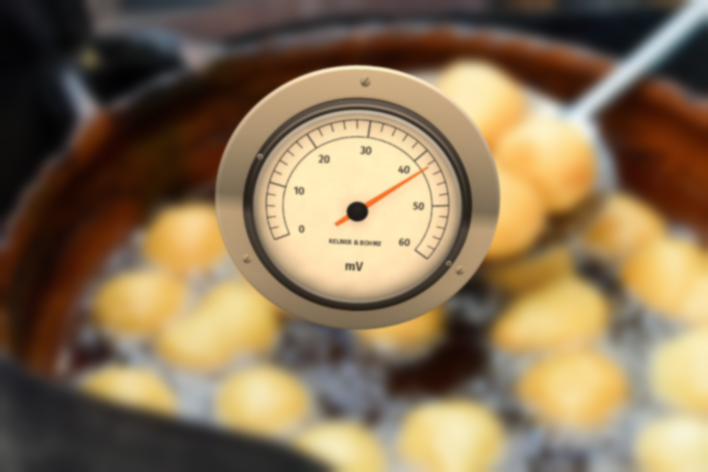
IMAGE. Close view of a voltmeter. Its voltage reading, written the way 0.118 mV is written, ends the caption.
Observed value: 42 mV
